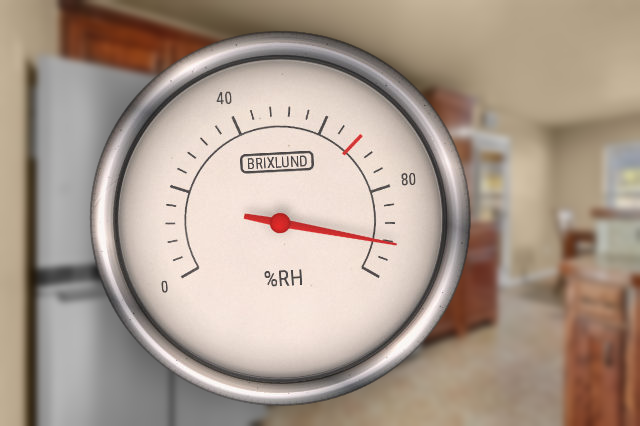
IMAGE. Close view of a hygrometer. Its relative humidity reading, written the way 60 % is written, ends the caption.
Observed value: 92 %
